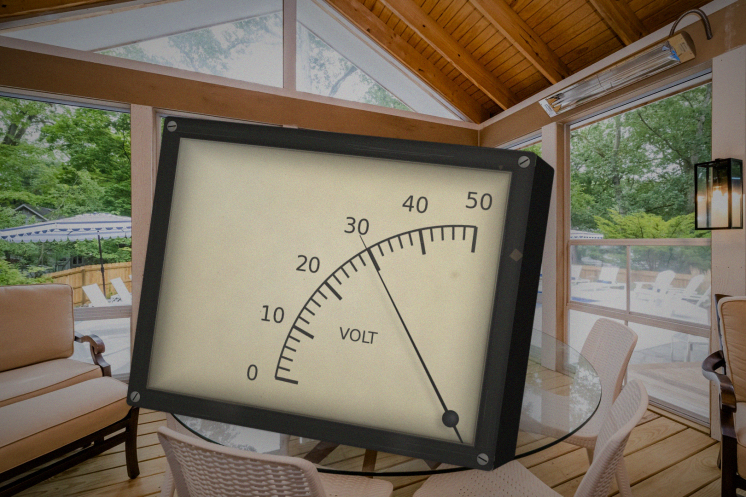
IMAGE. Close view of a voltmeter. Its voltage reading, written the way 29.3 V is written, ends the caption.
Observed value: 30 V
